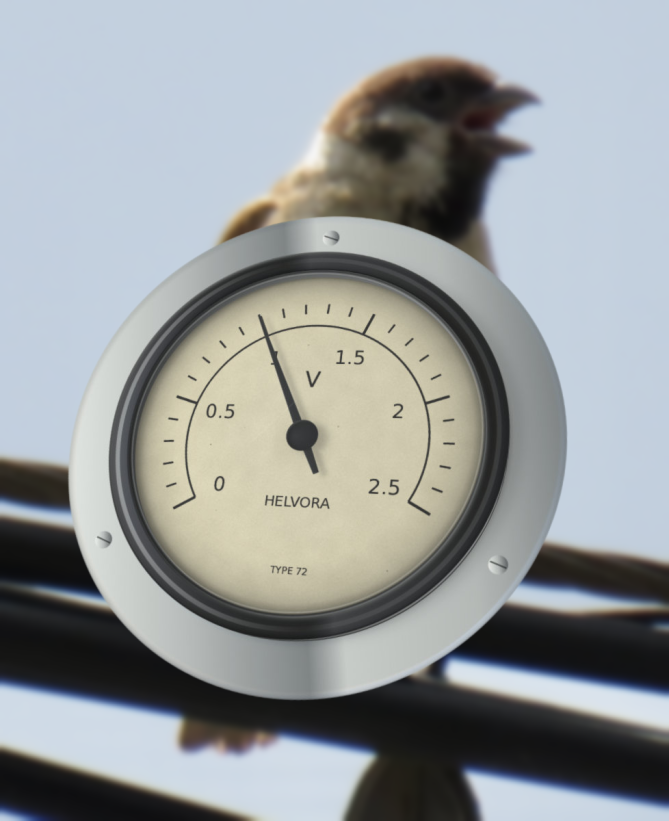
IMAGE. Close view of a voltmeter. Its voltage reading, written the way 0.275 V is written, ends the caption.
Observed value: 1 V
